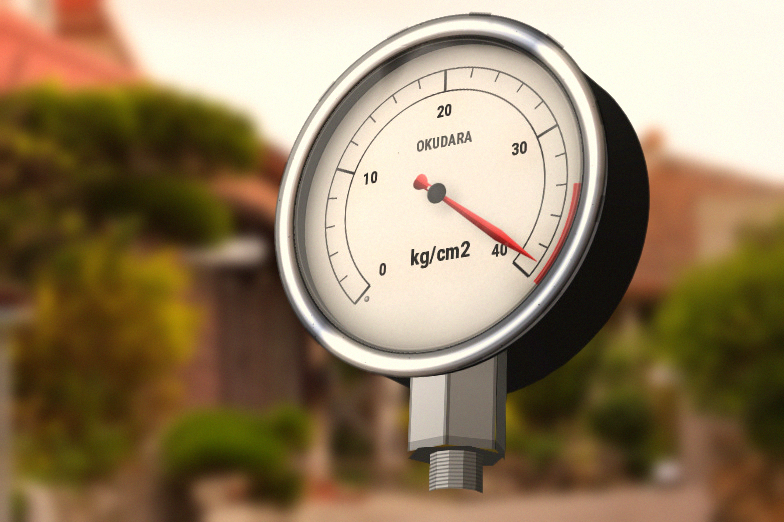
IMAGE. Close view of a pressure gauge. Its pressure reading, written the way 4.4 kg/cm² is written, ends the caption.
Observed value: 39 kg/cm²
